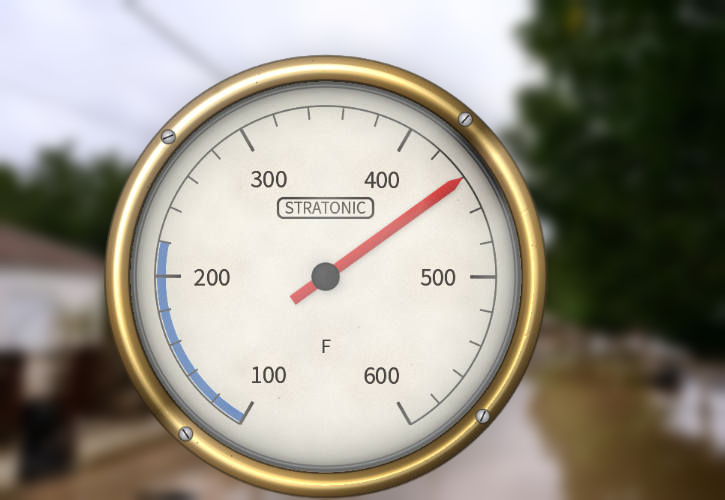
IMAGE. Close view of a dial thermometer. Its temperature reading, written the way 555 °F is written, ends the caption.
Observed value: 440 °F
